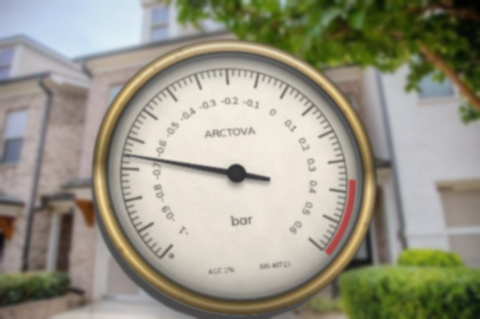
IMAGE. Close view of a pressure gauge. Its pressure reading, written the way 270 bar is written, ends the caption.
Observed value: -0.66 bar
